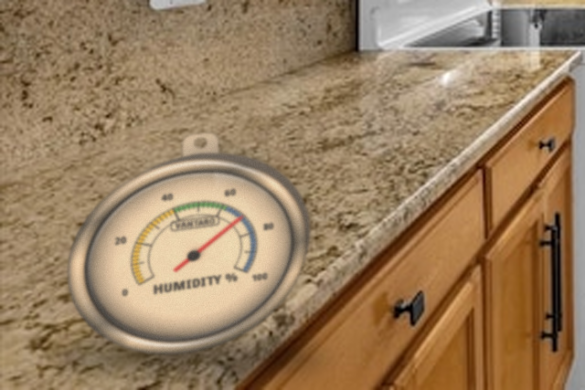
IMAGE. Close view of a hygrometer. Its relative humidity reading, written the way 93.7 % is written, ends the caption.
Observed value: 70 %
